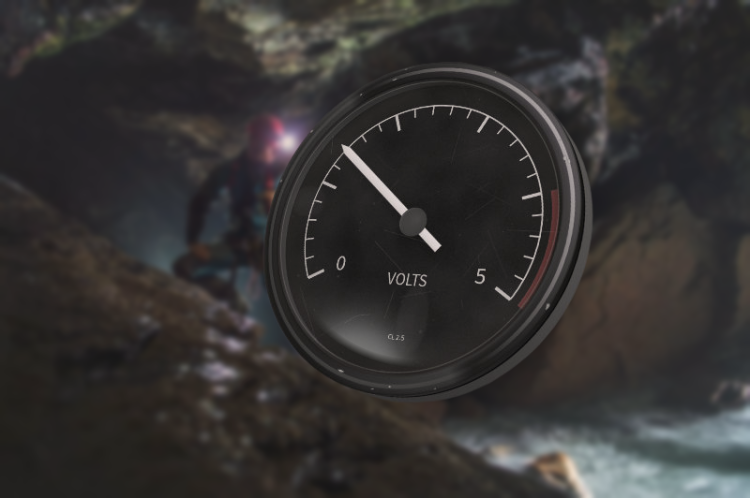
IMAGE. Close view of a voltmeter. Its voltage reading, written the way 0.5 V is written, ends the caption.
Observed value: 1.4 V
